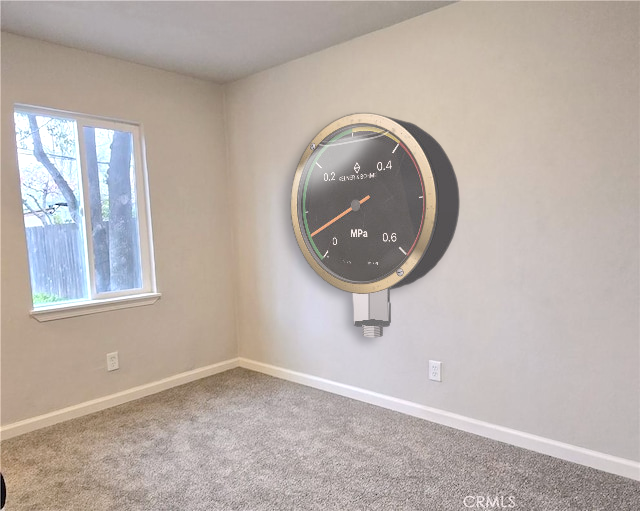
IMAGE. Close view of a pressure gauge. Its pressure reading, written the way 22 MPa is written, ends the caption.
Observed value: 0.05 MPa
